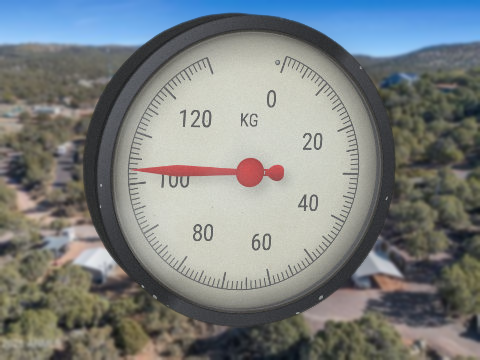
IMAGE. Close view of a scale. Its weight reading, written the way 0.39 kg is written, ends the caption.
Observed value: 103 kg
